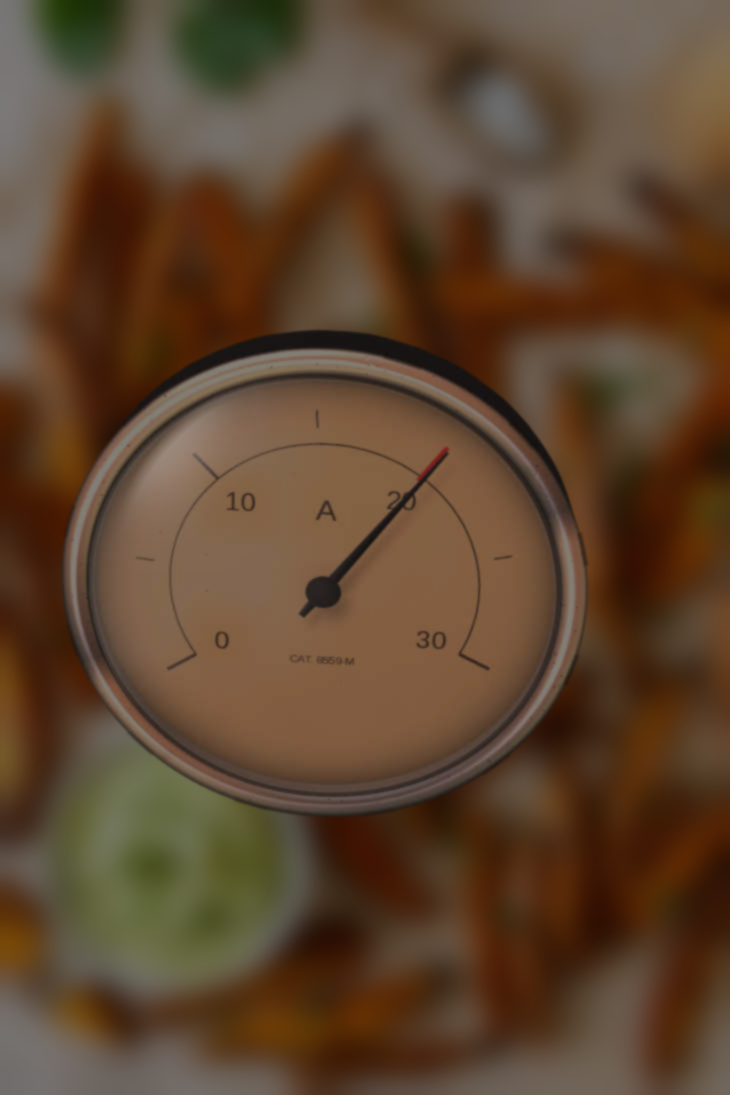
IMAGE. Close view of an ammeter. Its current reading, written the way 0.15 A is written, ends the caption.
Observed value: 20 A
